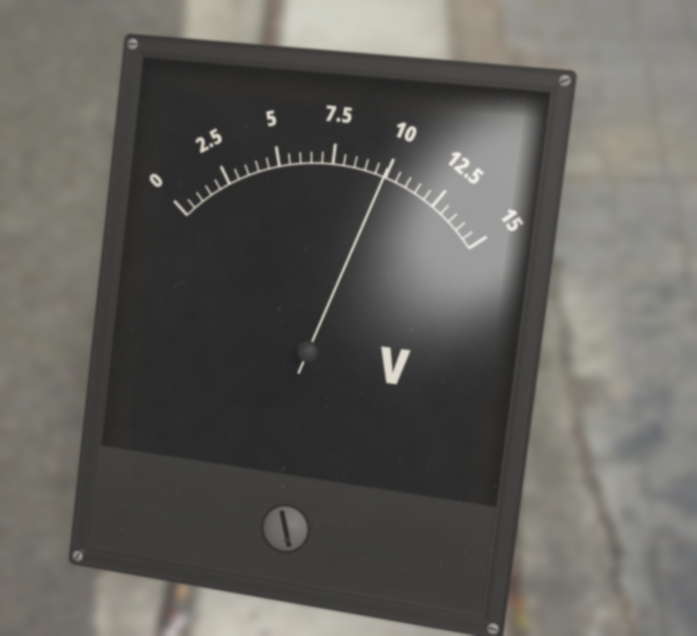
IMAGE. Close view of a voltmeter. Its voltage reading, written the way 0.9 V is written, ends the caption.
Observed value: 10 V
